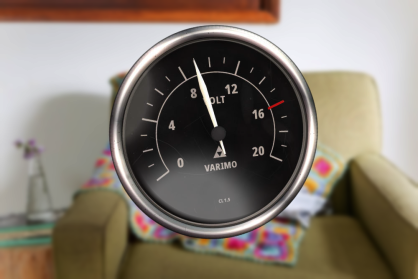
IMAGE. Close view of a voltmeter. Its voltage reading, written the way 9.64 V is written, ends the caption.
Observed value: 9 V
